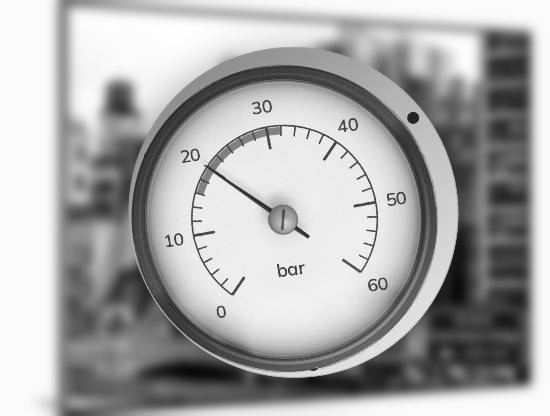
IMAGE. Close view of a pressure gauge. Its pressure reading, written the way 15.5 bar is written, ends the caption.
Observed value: 20 bar
